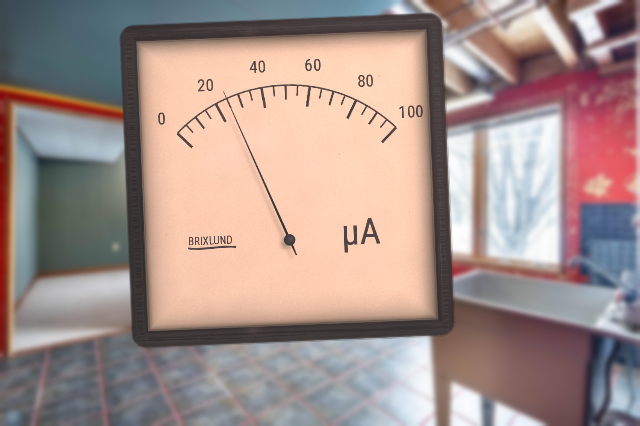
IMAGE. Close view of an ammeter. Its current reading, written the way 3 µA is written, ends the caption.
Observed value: 25 µA
